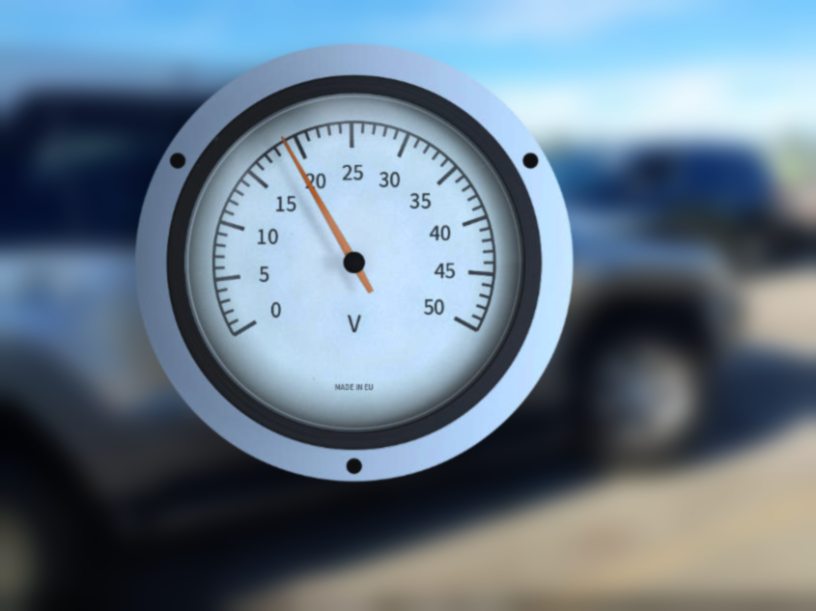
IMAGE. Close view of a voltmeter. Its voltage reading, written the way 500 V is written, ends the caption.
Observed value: 19 V
